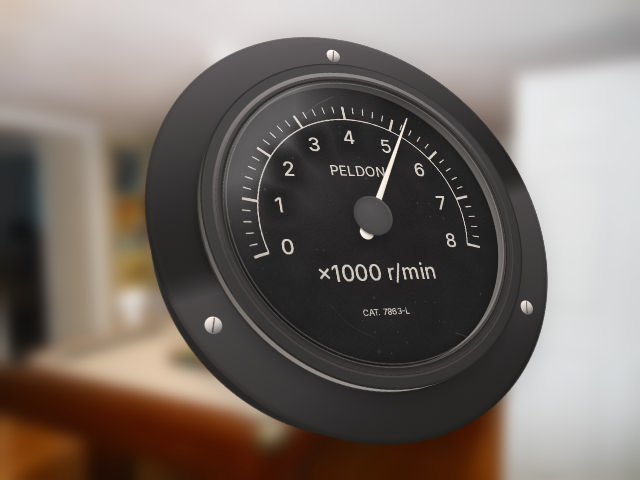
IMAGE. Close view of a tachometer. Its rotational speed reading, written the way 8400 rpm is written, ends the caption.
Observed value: 5200 rpm
